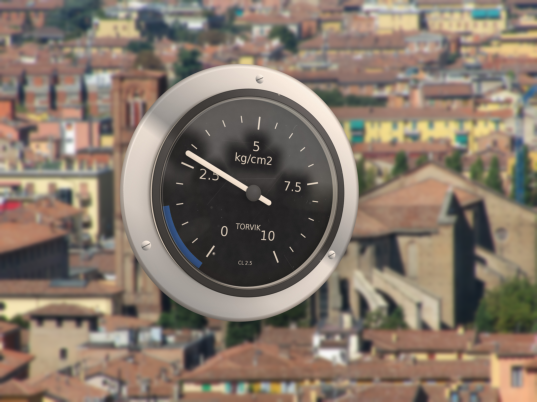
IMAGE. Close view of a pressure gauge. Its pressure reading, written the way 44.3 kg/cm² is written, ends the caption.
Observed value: 2.75 kg/cm²
